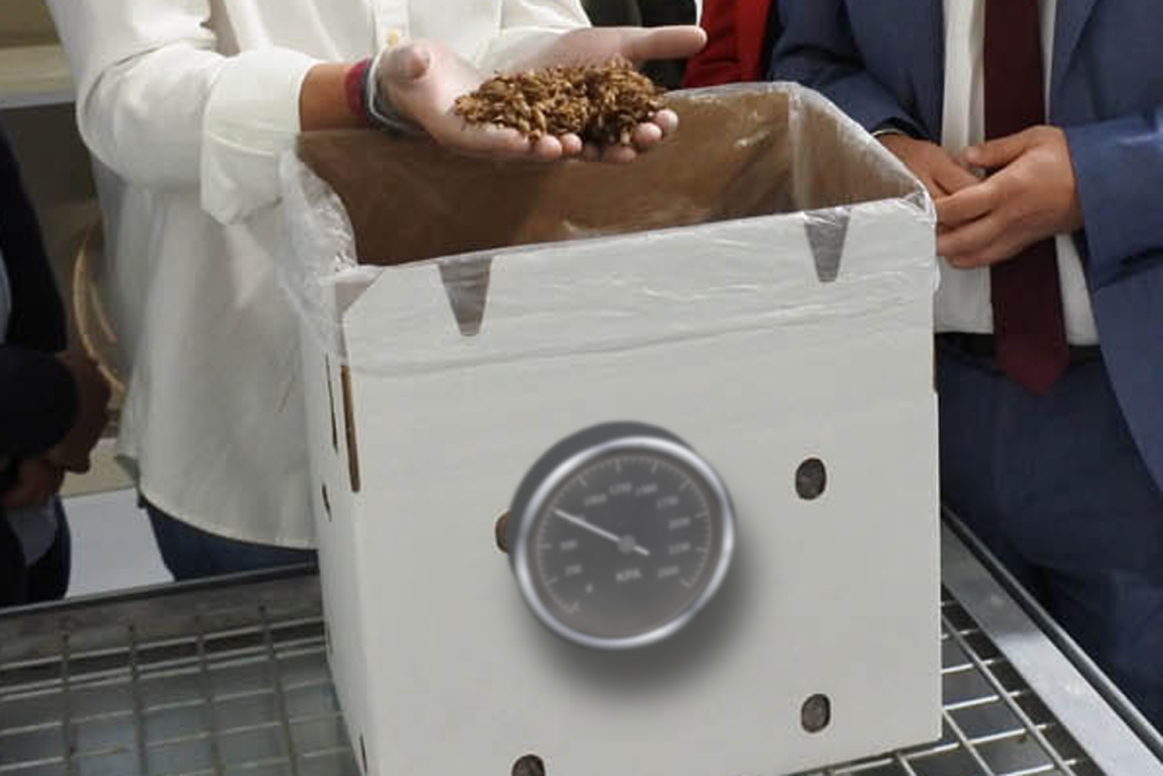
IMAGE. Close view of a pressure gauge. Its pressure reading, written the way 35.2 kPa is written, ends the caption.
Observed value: 750 kPa
